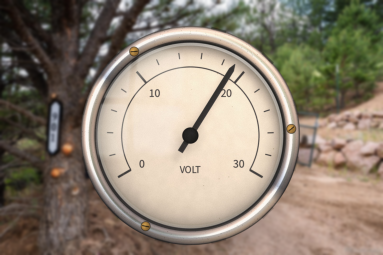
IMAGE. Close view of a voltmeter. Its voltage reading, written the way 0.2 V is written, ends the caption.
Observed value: 19 V
